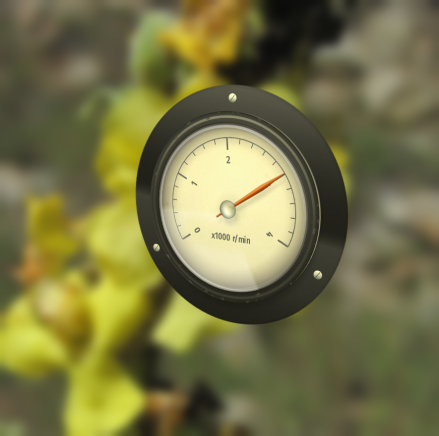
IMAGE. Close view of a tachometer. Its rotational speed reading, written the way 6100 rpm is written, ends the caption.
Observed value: 3000 rpm
